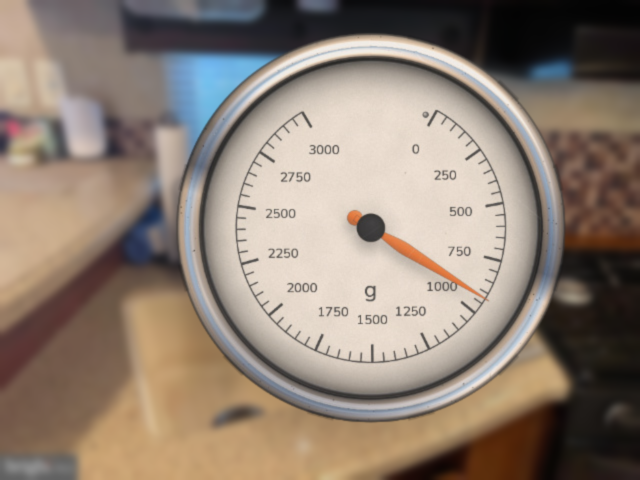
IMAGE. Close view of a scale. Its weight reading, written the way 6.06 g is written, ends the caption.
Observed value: 925 g
